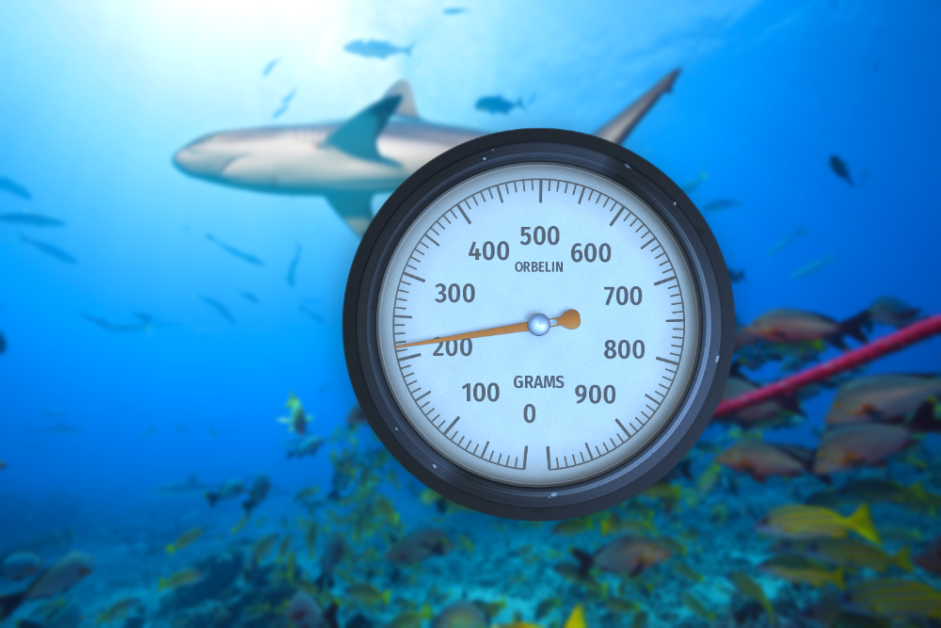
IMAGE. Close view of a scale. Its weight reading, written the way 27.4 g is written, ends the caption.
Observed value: 215 g
